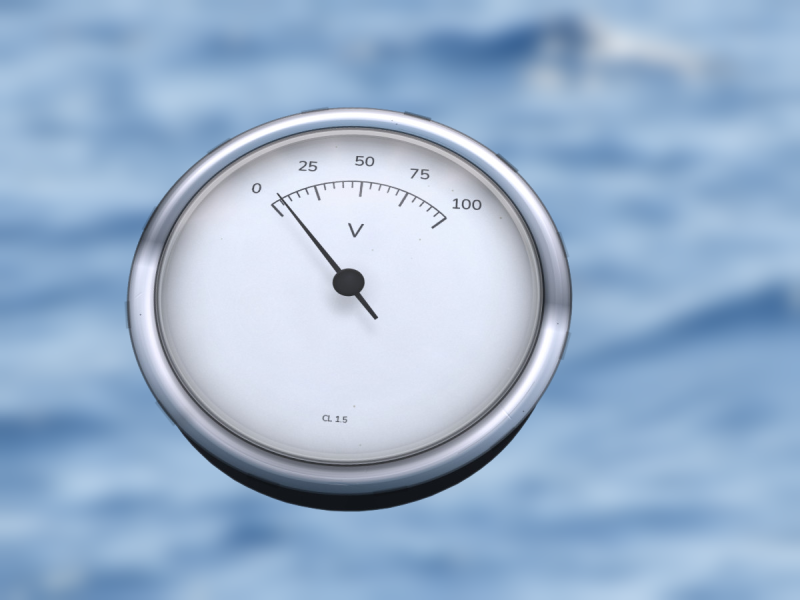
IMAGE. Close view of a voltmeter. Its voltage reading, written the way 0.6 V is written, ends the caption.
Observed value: 5 V
